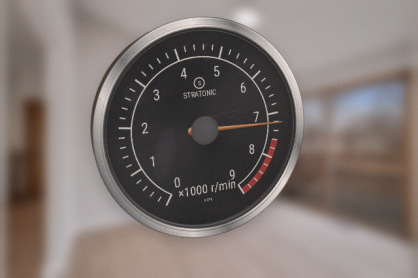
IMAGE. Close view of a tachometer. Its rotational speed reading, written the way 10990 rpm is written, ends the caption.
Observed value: 7200 rpm
